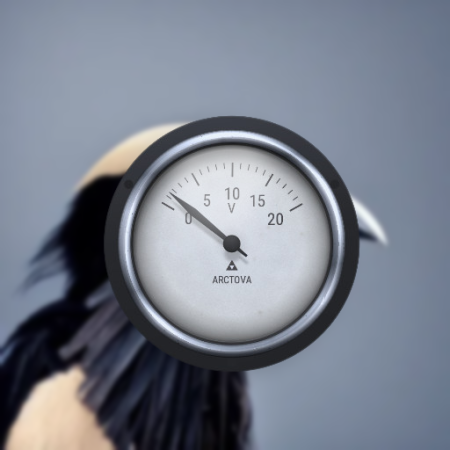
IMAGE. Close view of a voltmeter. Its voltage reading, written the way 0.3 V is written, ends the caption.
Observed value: 1.5 V
